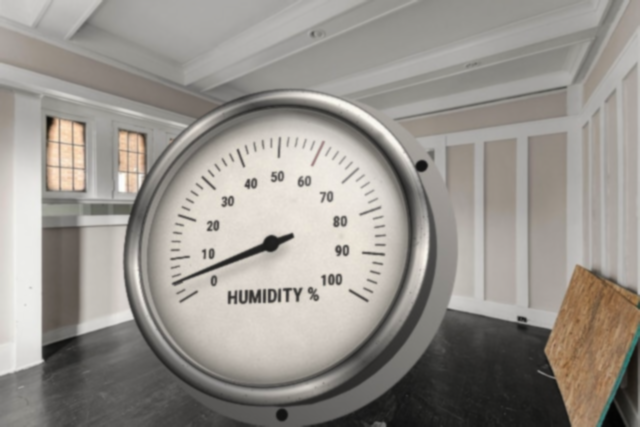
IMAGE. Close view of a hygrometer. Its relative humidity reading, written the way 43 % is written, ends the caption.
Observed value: 4 %
